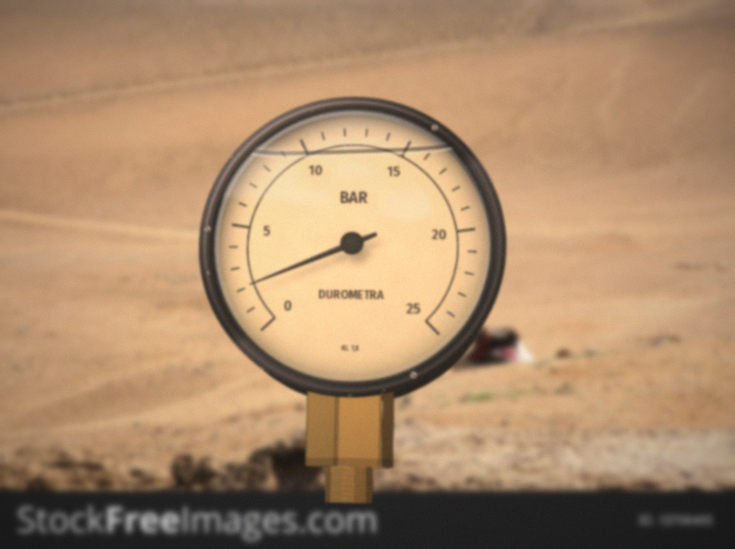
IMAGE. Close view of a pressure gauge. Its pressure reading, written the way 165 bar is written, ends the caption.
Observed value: 2 bar
